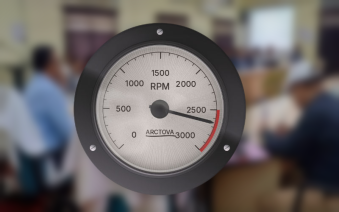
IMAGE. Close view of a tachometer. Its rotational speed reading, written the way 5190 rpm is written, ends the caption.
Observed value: 2650 rpm
